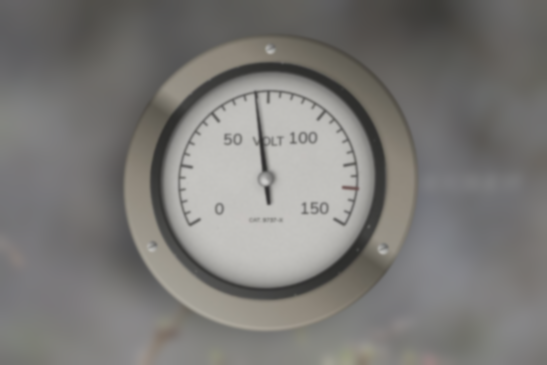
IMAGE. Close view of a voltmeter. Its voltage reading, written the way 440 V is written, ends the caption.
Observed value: 70 V
